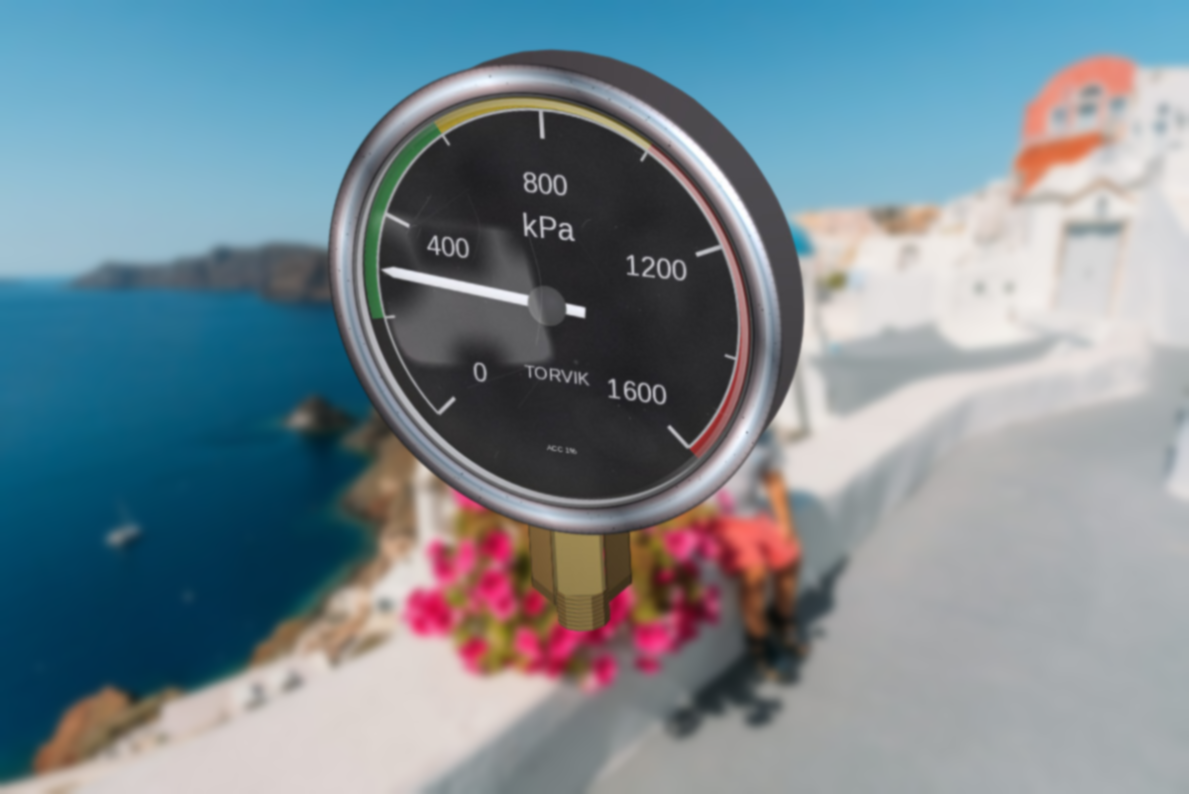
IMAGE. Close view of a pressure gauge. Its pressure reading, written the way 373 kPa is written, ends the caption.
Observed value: 300 kPa
